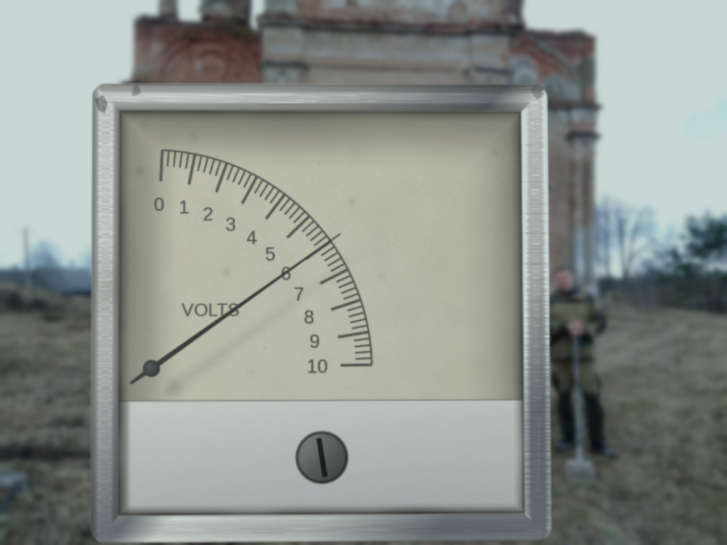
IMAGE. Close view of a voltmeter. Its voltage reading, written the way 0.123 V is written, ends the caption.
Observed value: 6 V
